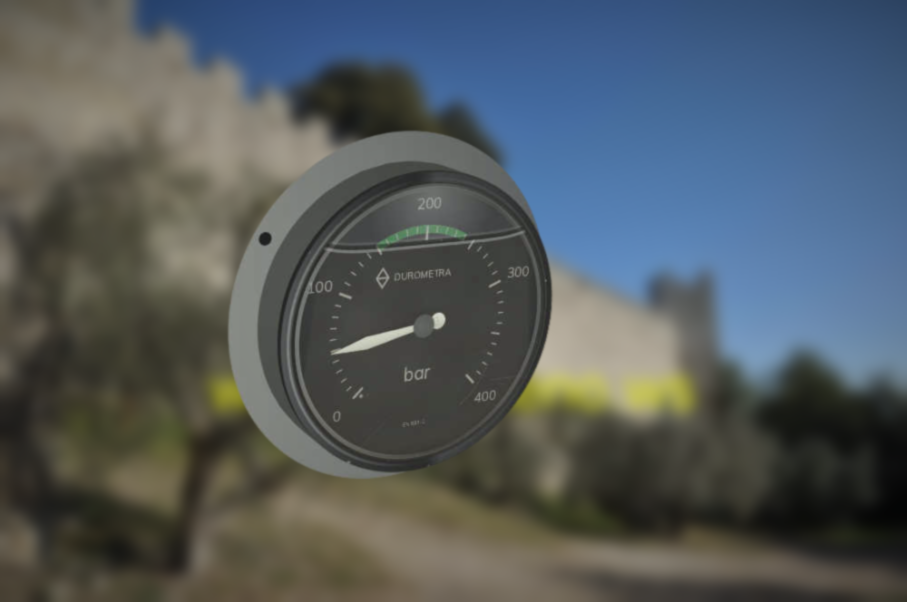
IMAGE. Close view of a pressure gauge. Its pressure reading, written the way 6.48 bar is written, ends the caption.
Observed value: 50 bar
